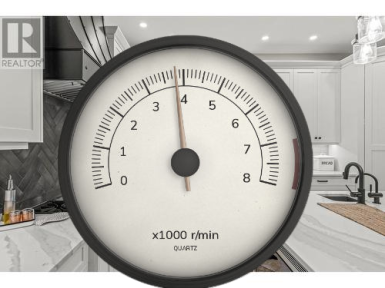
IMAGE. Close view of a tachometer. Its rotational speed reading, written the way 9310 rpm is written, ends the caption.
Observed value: 3800 rpm
